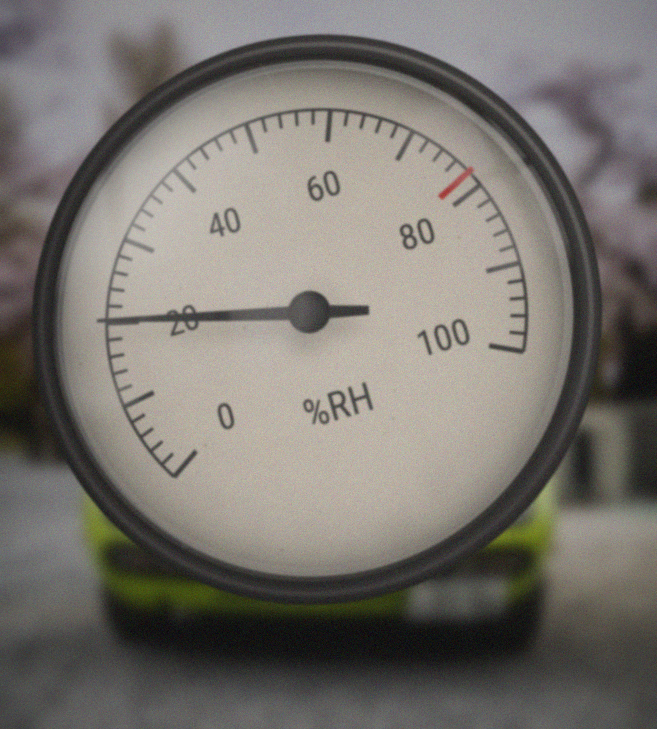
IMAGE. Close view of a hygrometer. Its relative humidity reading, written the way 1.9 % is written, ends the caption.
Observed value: 20 %
